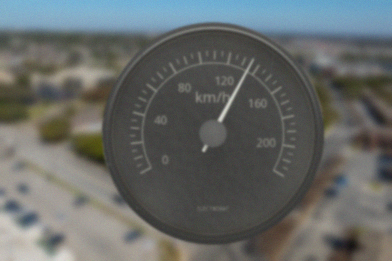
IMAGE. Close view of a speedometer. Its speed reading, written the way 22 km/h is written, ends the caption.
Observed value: 135 km/h
